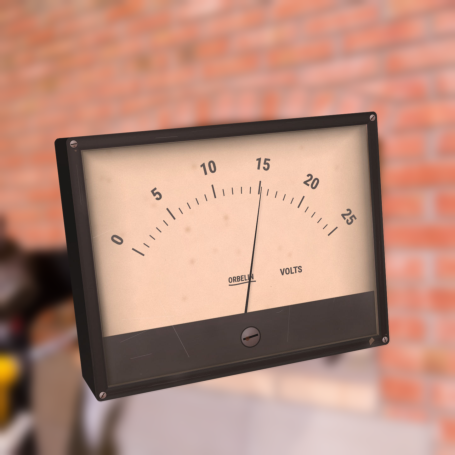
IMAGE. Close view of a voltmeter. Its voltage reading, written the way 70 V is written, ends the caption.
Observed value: 15 V
